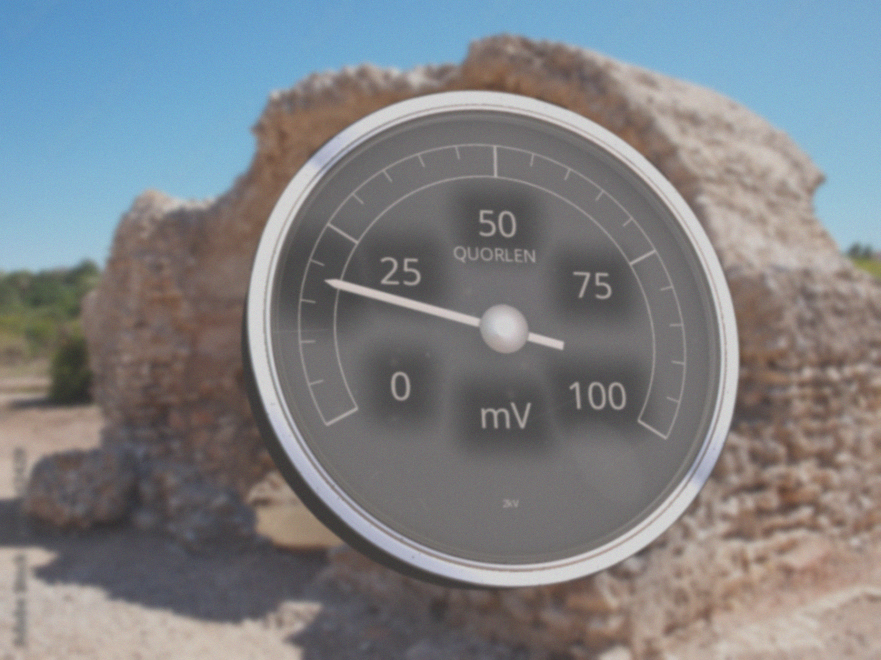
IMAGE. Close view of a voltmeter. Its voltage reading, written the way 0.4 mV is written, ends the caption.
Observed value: 17.5 mV
